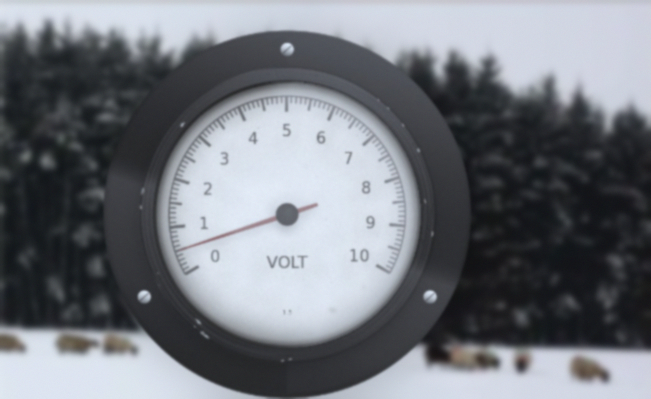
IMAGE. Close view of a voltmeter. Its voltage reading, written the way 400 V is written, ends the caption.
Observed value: 0.5 V
